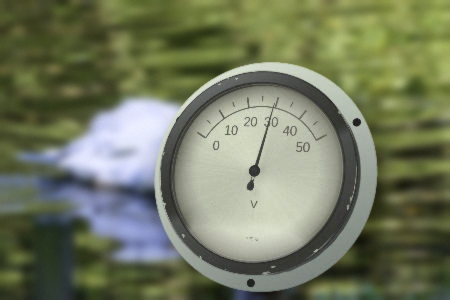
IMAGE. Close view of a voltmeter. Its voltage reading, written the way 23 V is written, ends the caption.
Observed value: 30 V
